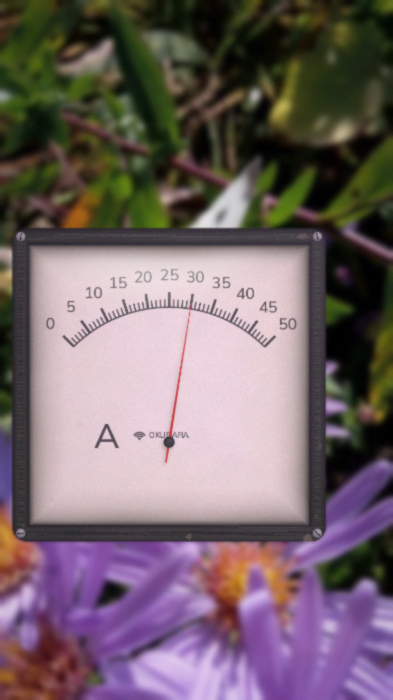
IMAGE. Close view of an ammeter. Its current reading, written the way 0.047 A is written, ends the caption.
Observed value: 30 A
